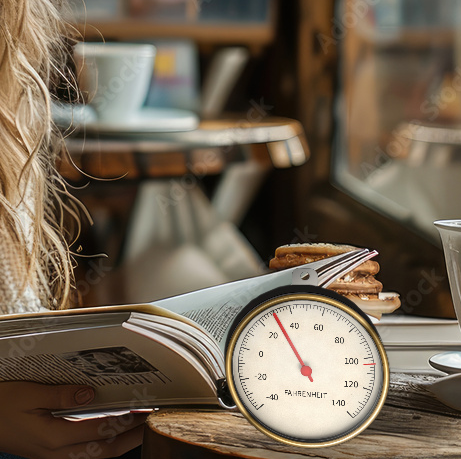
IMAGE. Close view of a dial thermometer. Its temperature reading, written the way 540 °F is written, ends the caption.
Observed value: 30 °F
